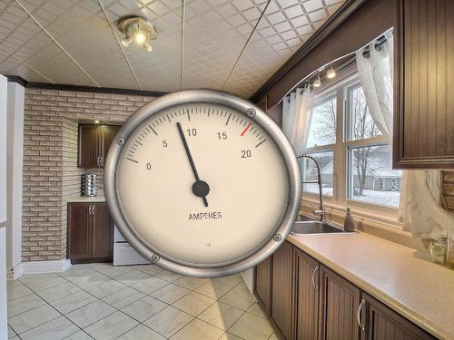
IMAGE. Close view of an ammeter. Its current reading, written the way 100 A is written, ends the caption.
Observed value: 8.5 A
